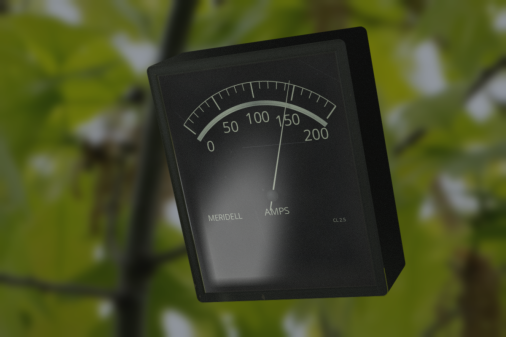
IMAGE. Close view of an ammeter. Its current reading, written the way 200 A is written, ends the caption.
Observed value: 145 A
